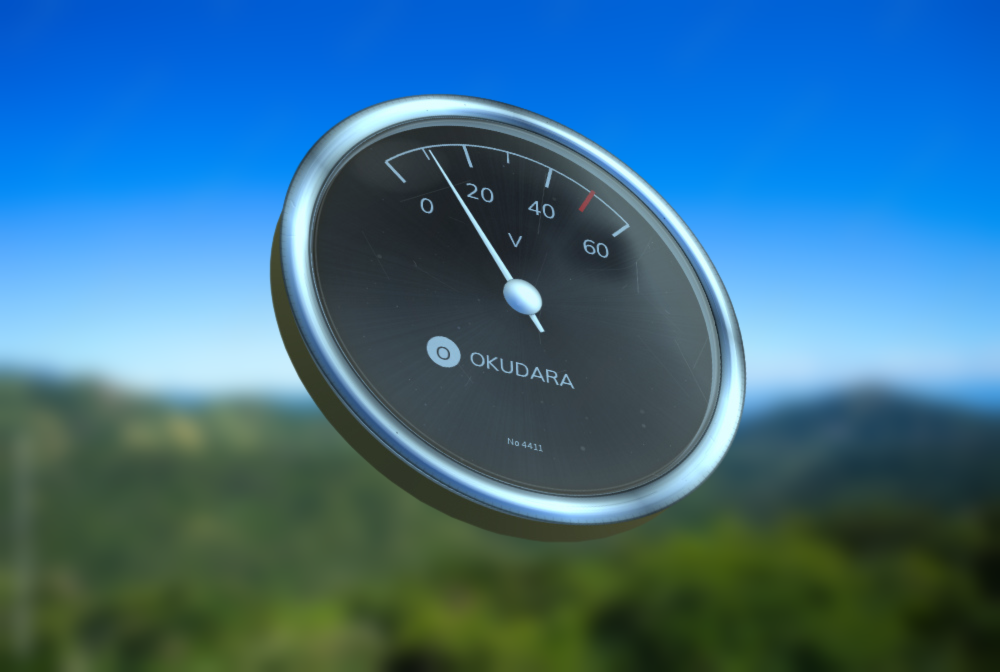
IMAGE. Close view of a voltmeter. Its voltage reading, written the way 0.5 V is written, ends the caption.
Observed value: 10 V
